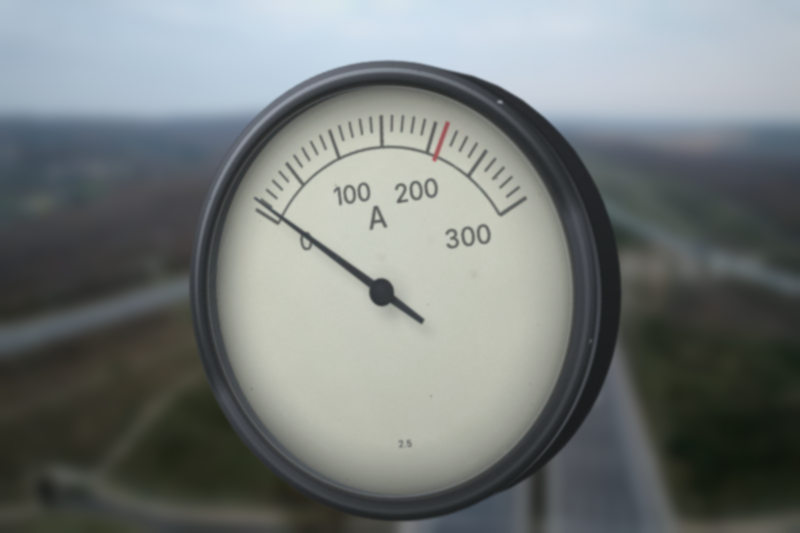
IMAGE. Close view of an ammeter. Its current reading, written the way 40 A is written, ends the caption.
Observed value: 10 A
